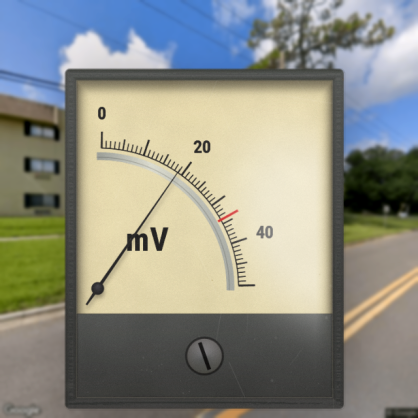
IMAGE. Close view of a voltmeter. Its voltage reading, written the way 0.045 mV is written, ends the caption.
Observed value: 19 mV
